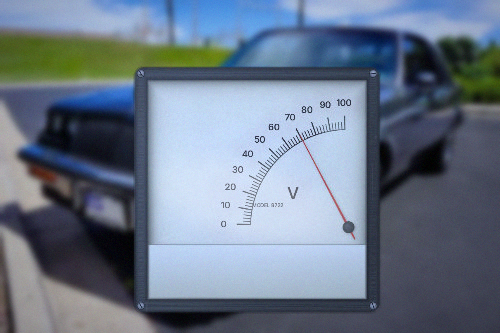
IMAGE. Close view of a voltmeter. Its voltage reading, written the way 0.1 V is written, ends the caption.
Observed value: 70 V
